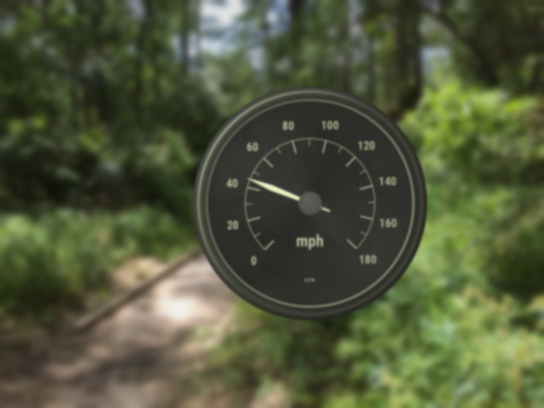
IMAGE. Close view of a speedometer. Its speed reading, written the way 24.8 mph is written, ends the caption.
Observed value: 45 mph
